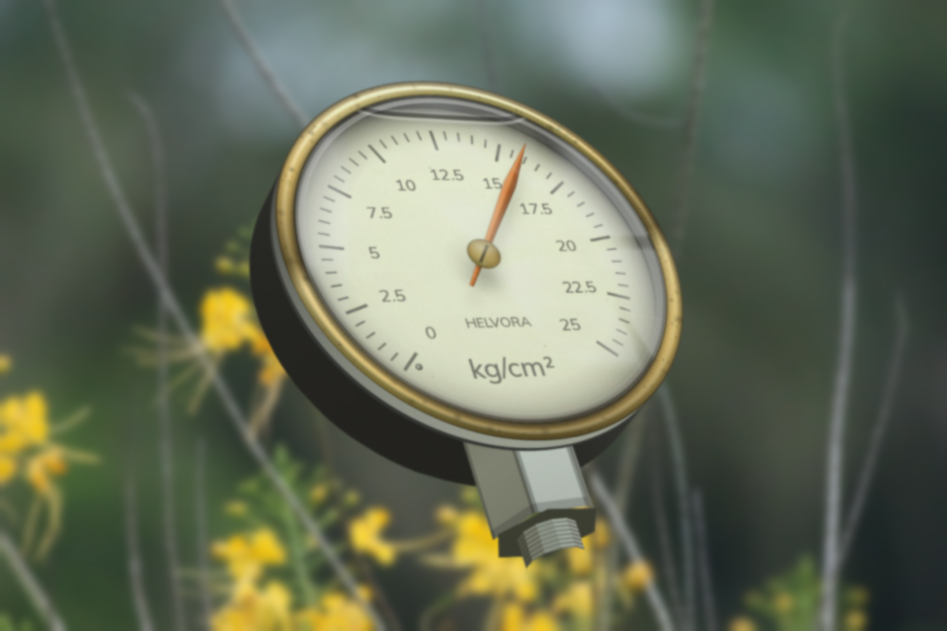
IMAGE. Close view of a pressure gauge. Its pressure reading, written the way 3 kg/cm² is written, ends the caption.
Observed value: 15.75 kg/cm²
